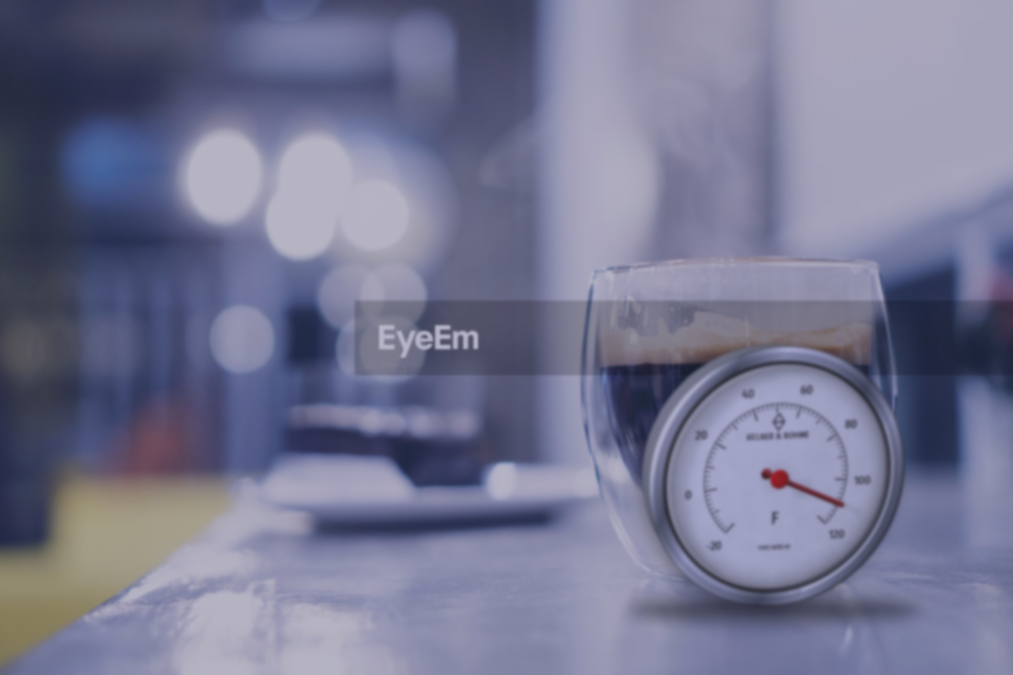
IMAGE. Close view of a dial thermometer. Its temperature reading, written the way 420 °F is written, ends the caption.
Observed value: 110 °F
